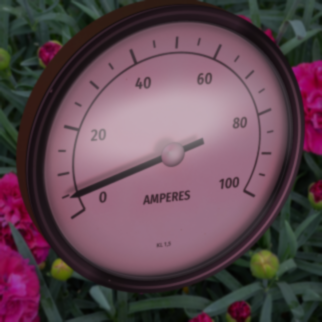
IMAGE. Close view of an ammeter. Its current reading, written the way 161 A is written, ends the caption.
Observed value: 5 A
